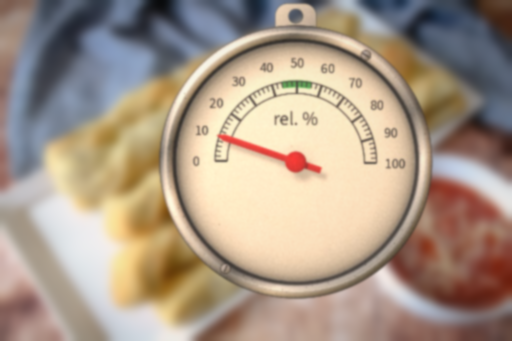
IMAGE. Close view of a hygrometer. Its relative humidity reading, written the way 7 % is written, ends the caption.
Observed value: 10 %
